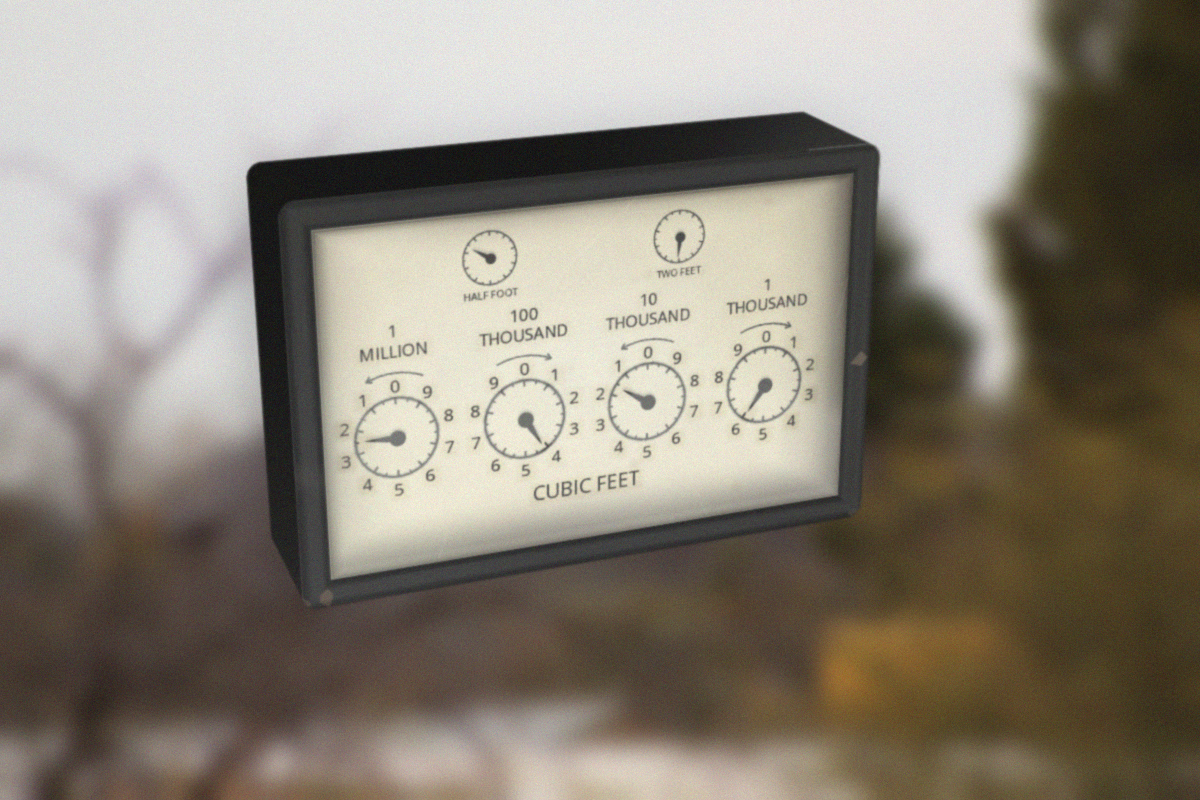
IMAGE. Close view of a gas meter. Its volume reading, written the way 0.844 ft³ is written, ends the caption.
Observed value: 241600 ft³
